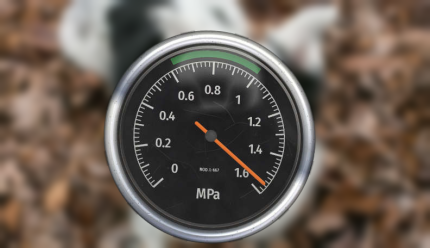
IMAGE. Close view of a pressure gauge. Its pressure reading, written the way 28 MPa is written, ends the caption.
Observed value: 1.56 MPa
